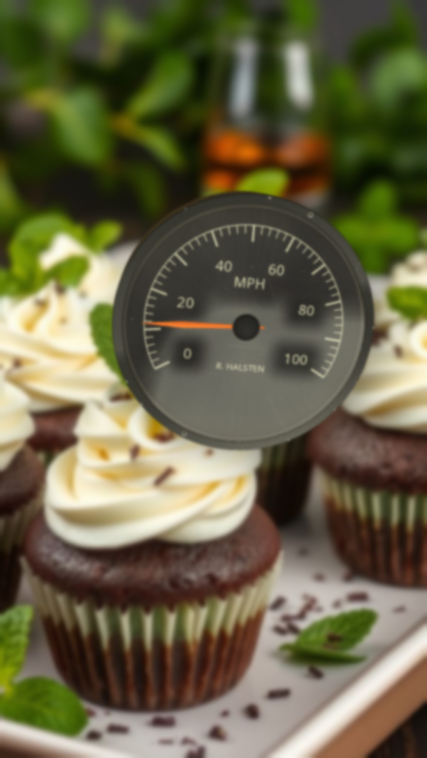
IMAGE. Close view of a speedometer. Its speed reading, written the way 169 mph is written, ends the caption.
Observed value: 12 mph
